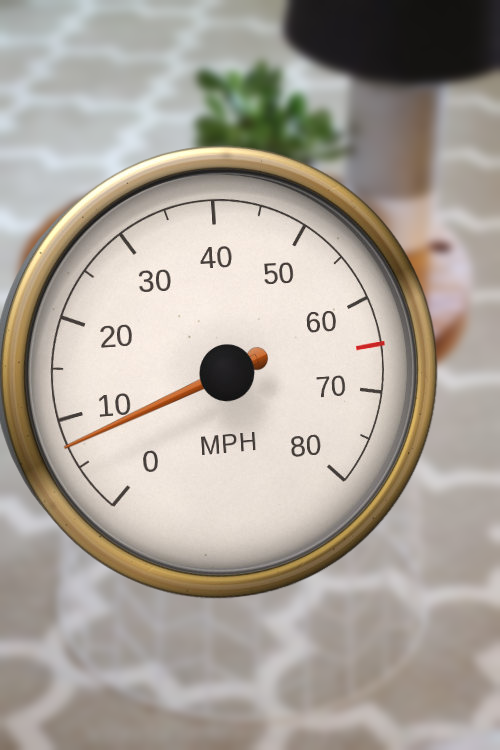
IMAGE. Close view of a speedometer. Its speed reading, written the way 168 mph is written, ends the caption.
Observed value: 7.5 mph
